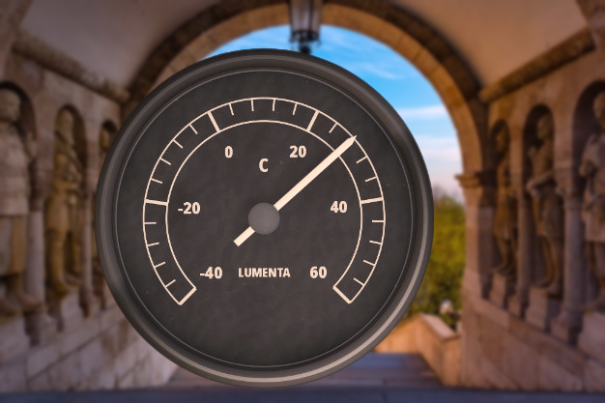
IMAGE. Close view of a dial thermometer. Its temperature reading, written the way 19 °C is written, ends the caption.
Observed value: 28 °C
